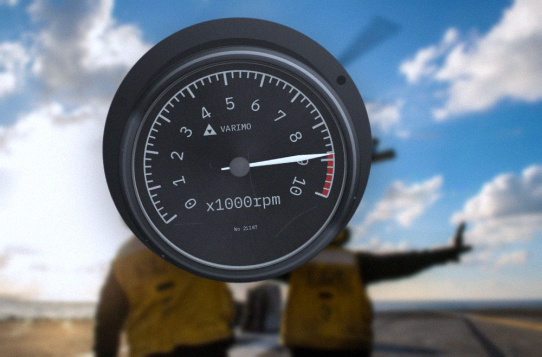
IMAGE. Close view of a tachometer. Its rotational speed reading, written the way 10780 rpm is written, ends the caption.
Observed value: 8800 rpm
